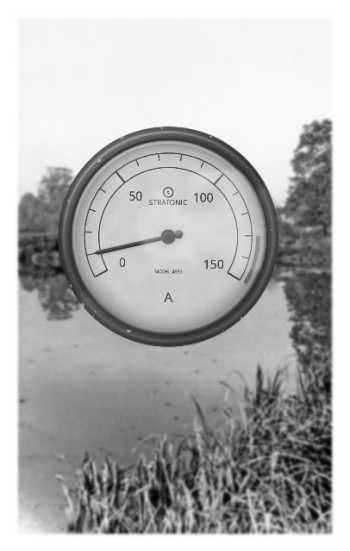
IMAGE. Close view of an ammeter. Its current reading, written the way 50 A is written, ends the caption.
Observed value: 10 A
